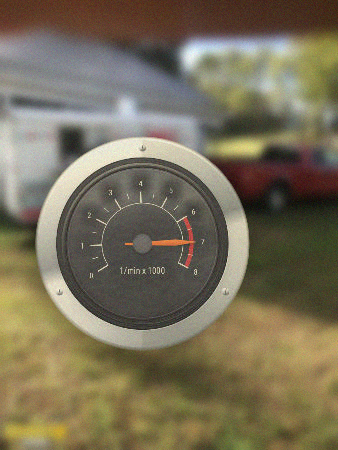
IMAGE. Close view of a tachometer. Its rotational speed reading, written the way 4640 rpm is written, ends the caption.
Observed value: 7000 rpm
